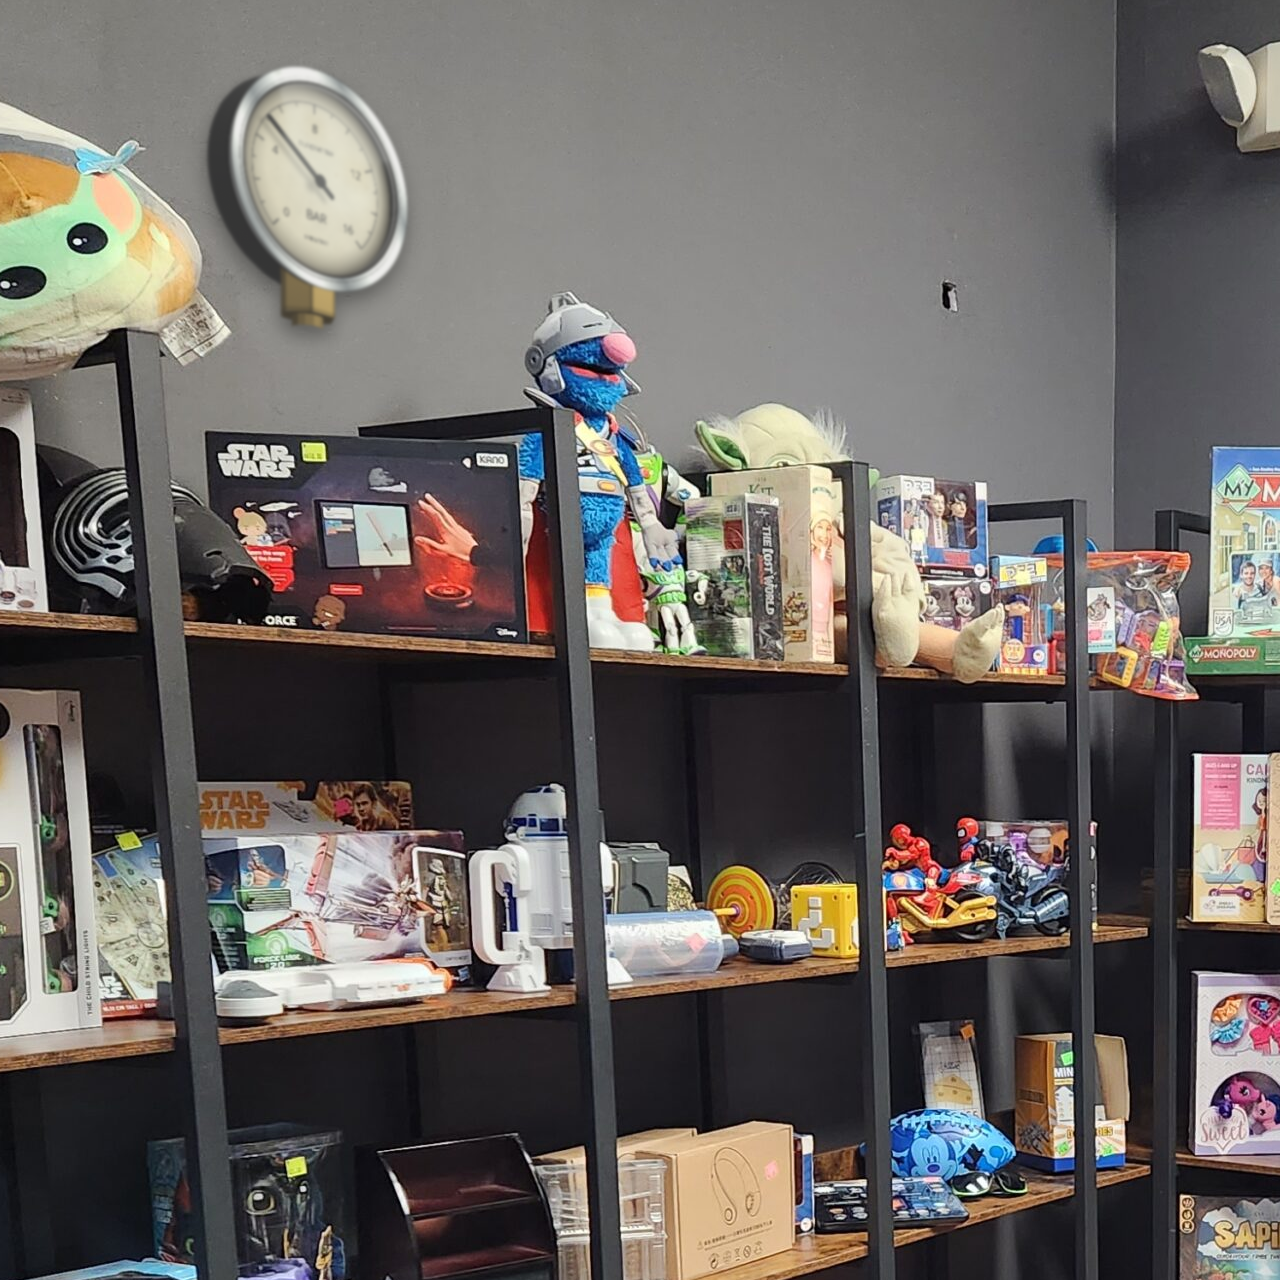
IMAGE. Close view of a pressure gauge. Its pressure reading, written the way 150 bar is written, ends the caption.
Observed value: 5 bar
